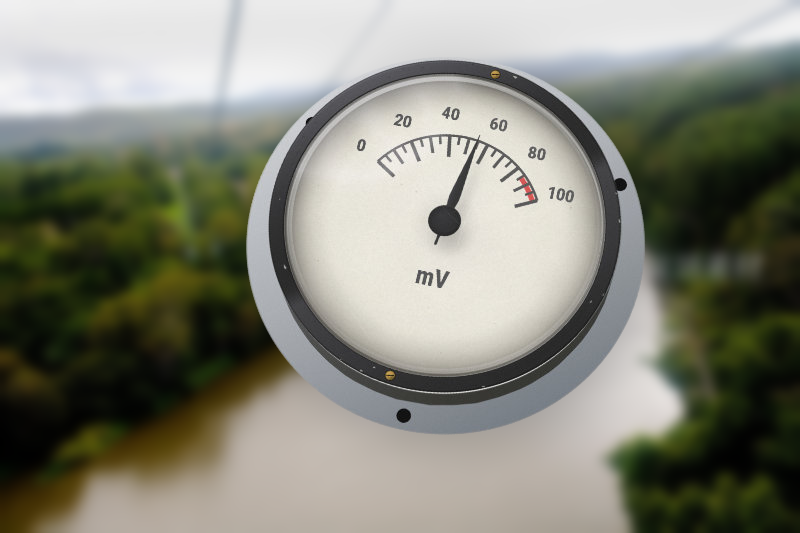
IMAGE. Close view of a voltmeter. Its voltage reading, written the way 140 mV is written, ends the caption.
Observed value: 55 mV
